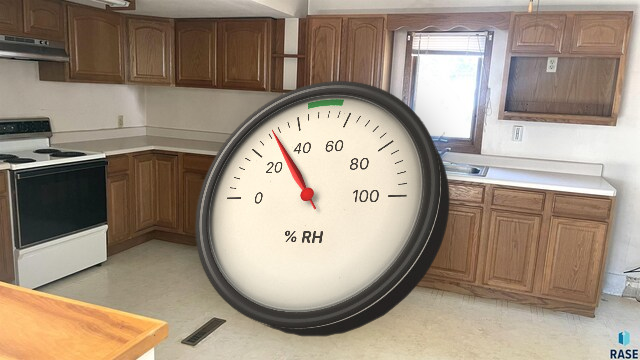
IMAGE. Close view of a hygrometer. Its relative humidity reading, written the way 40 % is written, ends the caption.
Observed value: 30 %
